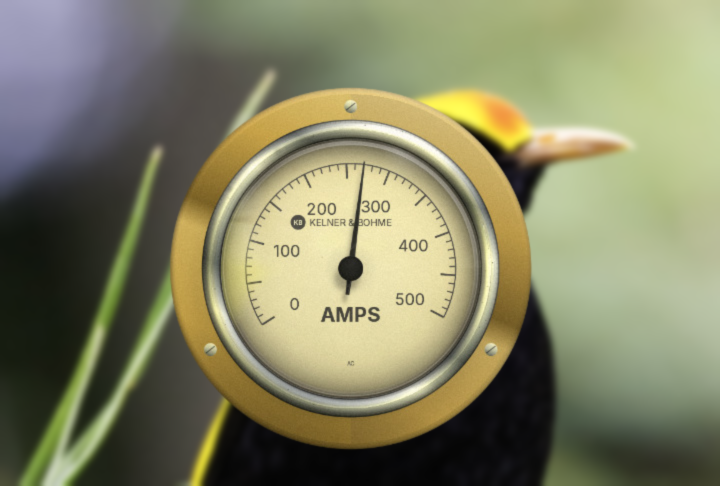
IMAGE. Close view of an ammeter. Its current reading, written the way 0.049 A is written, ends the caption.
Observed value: 270 A
